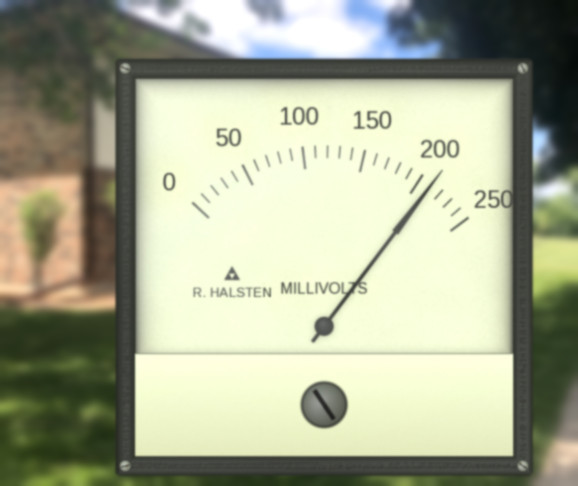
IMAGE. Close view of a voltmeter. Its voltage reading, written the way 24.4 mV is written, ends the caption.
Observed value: 210 mV
